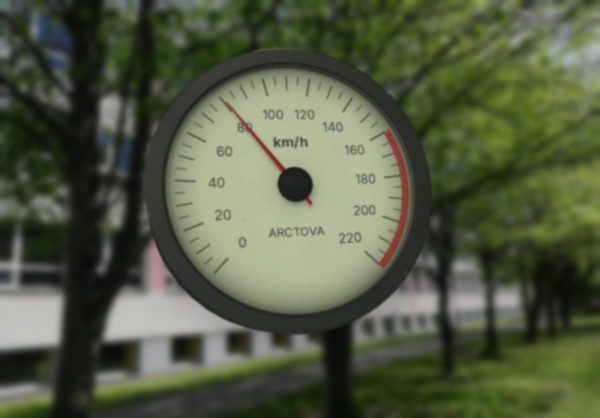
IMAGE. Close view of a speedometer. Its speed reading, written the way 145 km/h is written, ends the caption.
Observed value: 80 km/h
